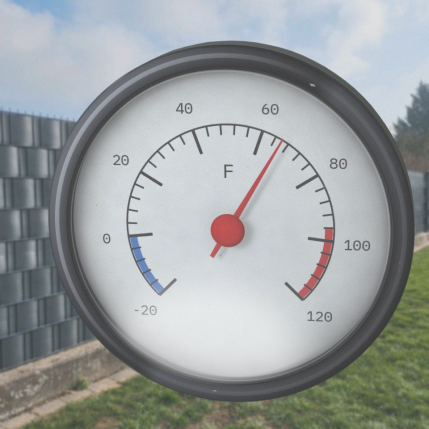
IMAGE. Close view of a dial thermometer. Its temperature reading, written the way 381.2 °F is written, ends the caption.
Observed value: 66 °F
